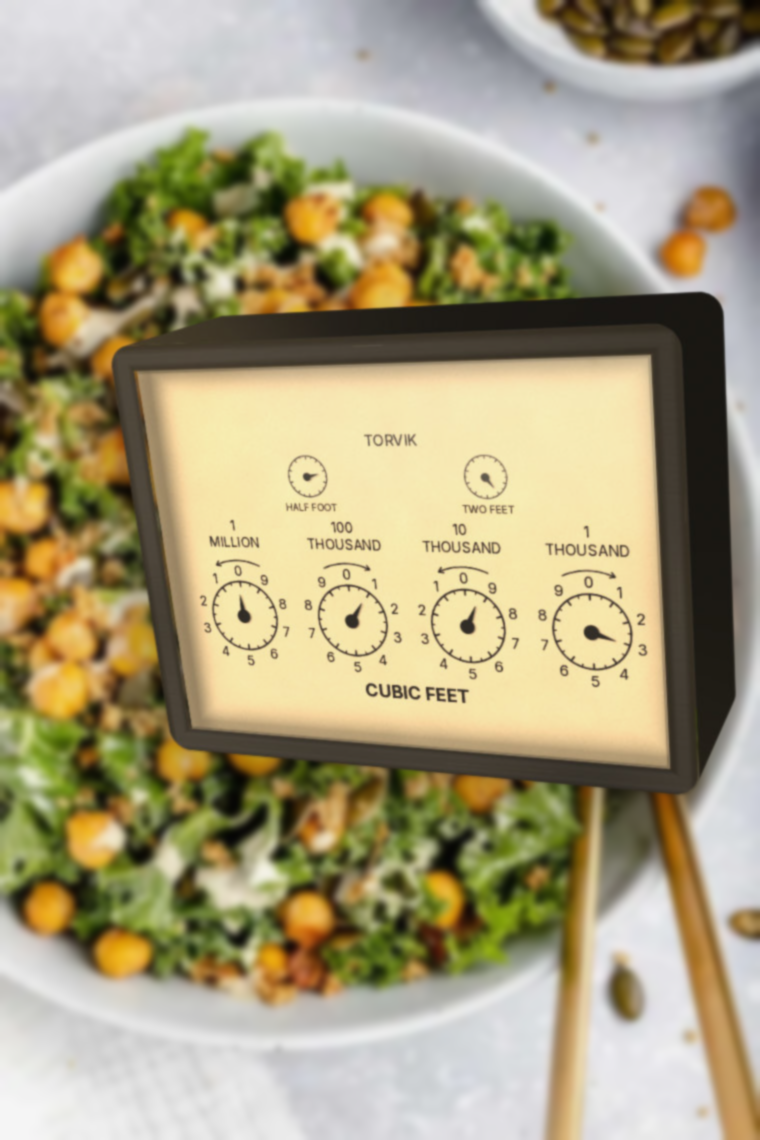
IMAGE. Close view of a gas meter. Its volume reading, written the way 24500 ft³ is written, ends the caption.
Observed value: 9300 ft³
